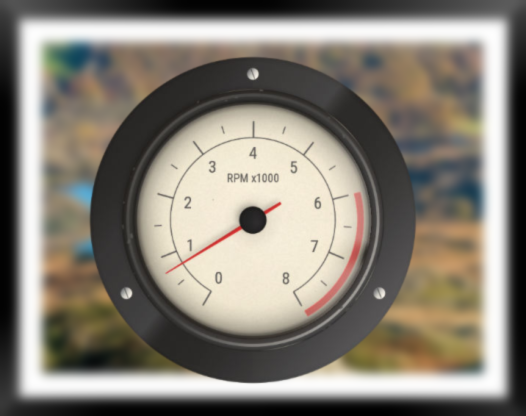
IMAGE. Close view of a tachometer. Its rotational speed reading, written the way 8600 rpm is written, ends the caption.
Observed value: 750 rpm
